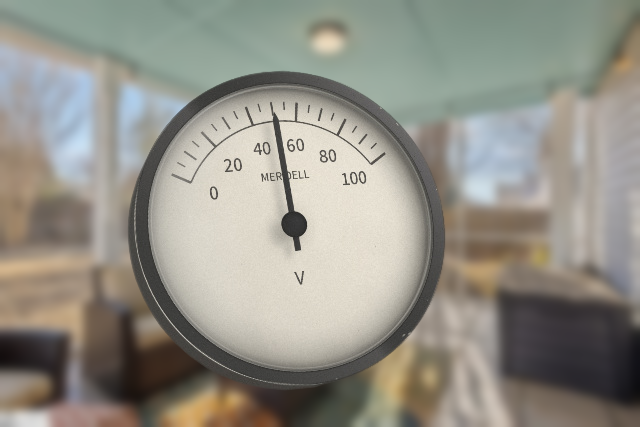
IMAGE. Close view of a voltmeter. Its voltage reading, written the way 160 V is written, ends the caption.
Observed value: 50 V
